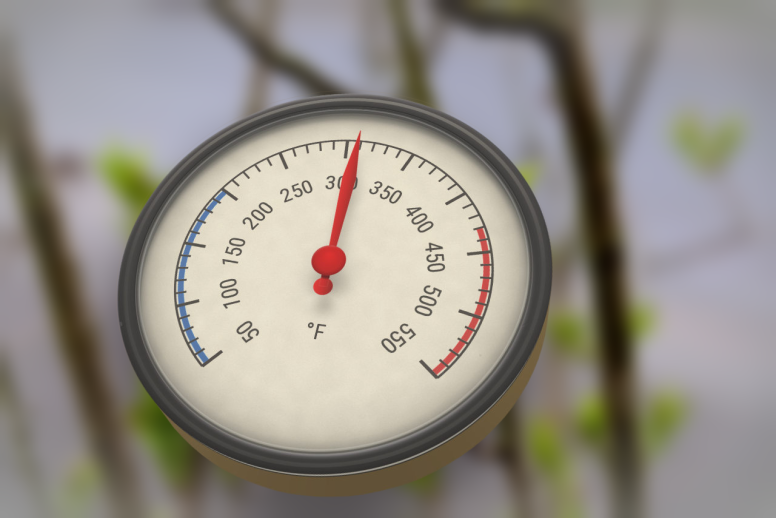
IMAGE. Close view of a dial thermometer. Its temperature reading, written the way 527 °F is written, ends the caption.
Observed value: 310 °F
